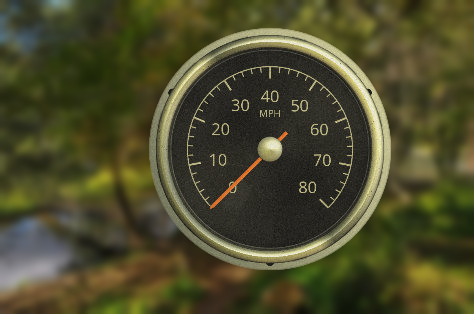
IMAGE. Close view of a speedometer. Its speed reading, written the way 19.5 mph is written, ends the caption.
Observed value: 0 mph
